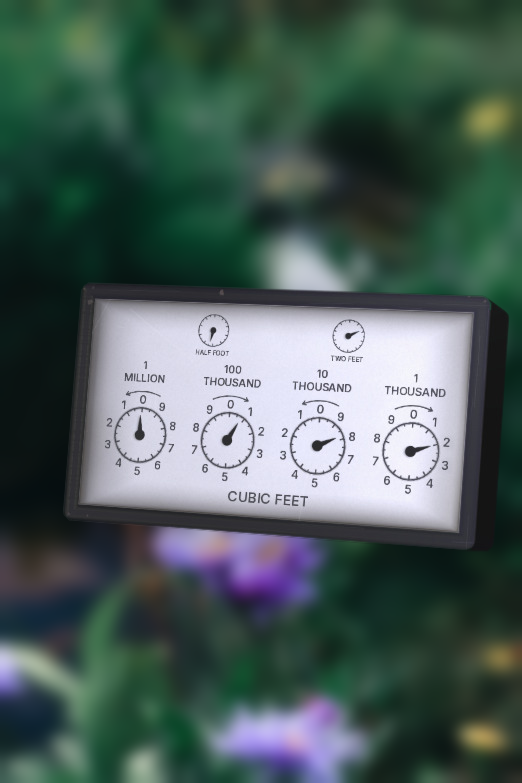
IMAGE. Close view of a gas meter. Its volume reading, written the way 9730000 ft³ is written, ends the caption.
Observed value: 8200 ft³
